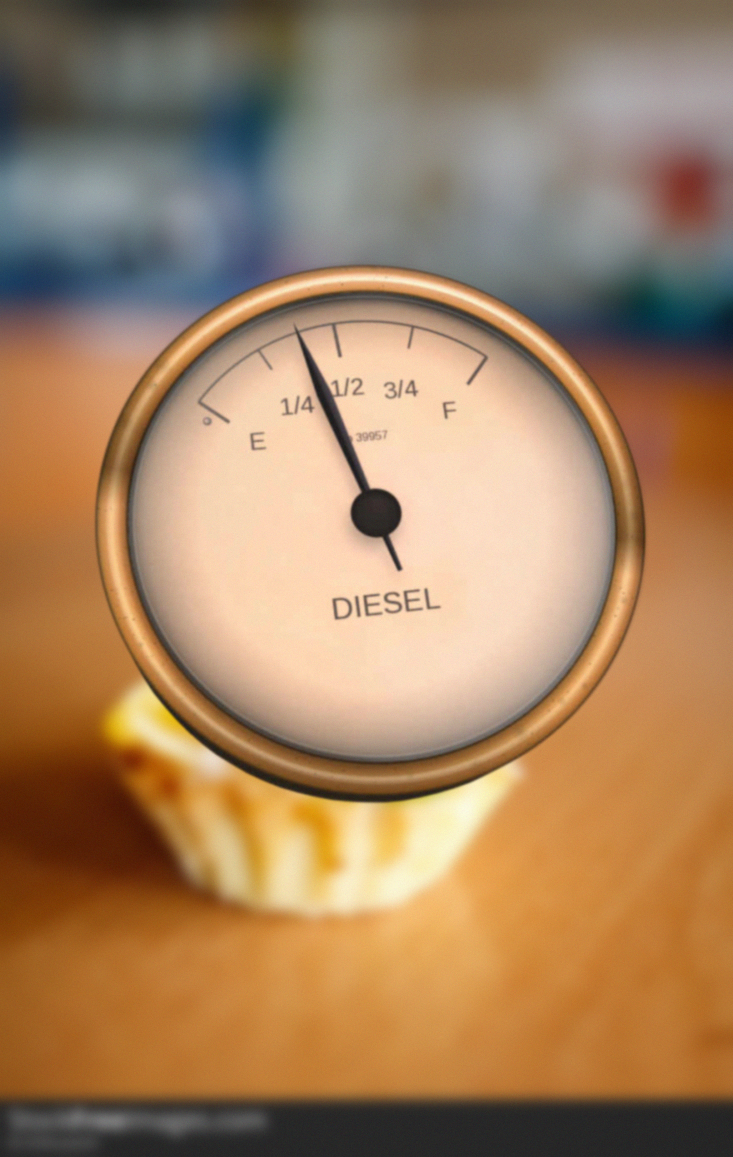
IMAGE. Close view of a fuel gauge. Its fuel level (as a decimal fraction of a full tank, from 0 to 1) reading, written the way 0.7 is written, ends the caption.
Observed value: 0.375
